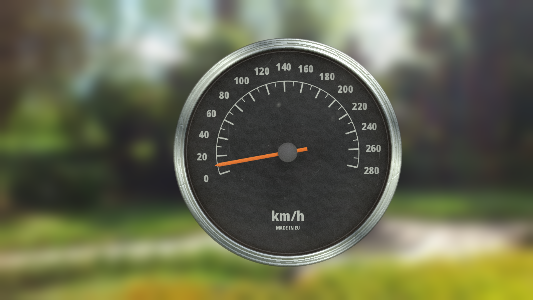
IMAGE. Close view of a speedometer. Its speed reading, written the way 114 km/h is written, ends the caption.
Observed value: 10 km/h
